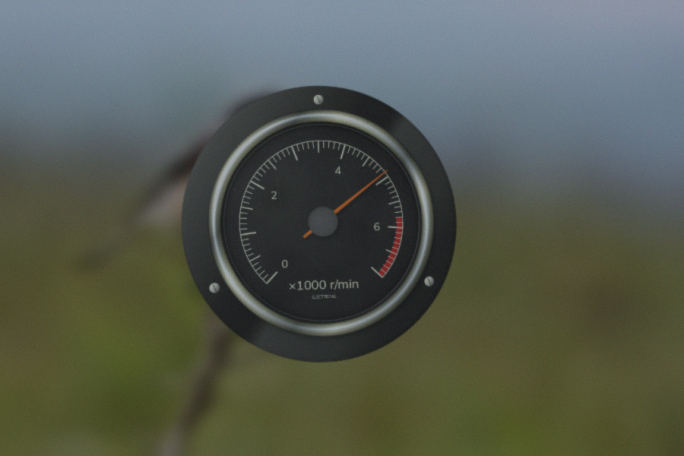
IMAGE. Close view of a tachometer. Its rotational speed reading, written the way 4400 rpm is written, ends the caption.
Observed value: 4900 rpm
